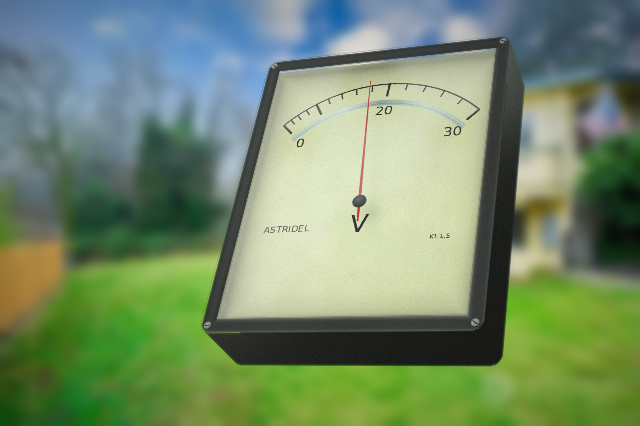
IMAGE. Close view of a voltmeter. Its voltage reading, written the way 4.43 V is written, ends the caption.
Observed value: 18 V
